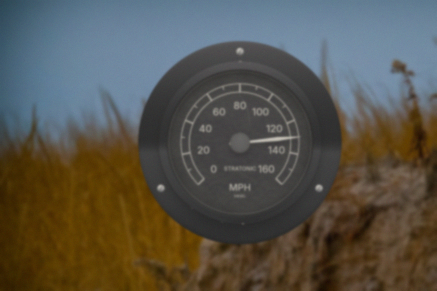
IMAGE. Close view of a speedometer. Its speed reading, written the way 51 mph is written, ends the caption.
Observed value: 130 mph
